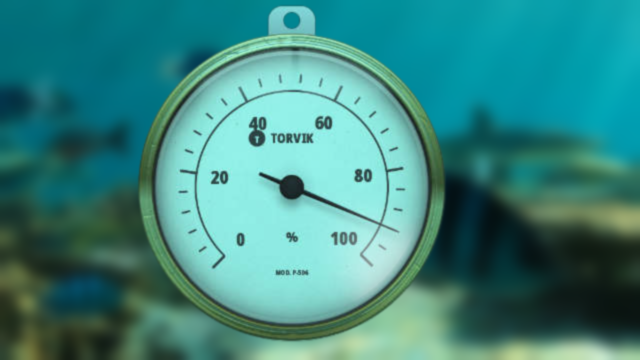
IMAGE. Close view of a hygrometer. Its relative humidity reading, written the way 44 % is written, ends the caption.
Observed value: 92 %
